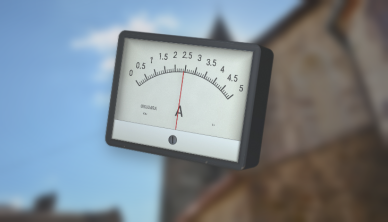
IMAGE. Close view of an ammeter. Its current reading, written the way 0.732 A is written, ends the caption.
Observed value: 2.5 A
